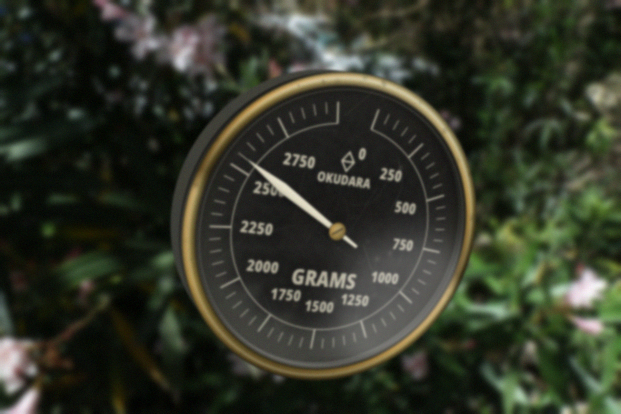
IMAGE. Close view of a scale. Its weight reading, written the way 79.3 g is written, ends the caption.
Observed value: 2550 g
